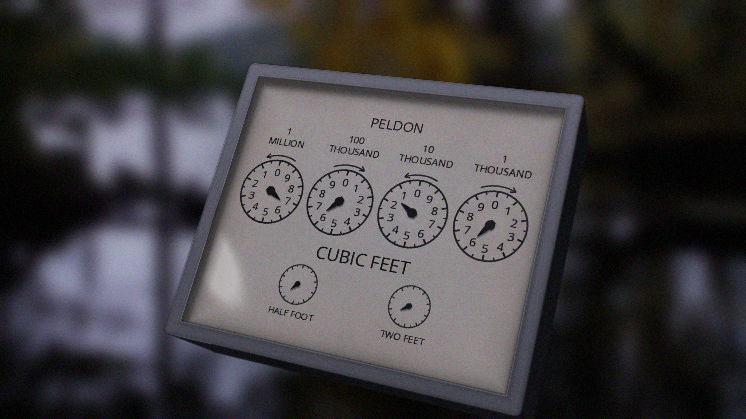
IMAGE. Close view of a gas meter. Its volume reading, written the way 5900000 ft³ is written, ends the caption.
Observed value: 661600 ft³
